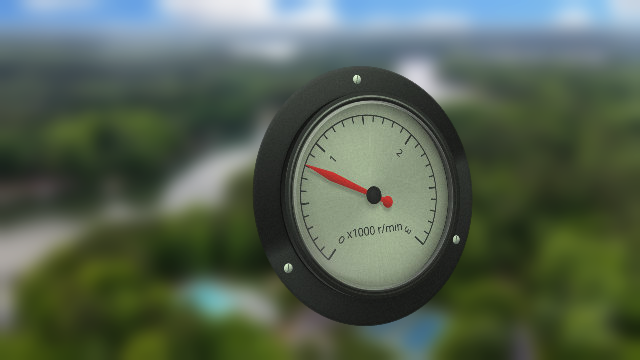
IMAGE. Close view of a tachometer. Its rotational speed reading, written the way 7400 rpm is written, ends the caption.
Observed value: 800 rpm
